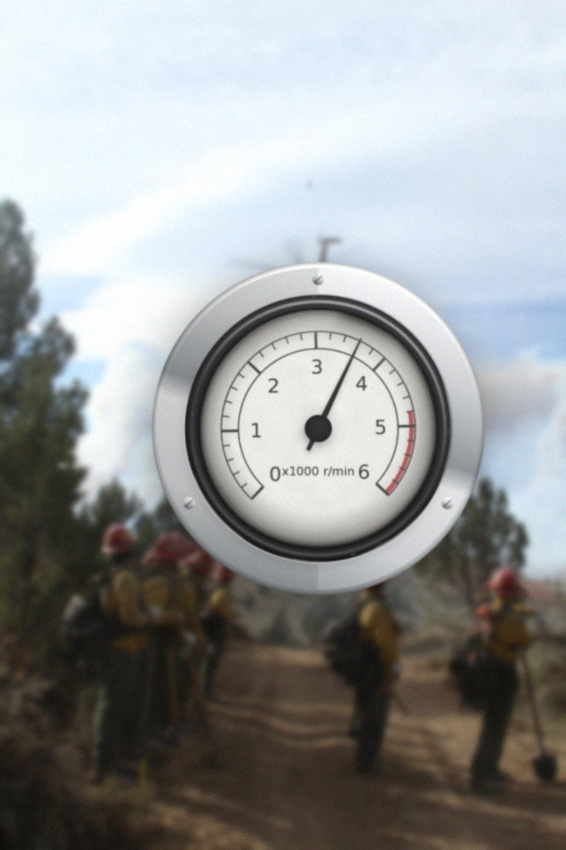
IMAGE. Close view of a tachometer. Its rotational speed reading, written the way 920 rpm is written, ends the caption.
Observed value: 3600 rpm
